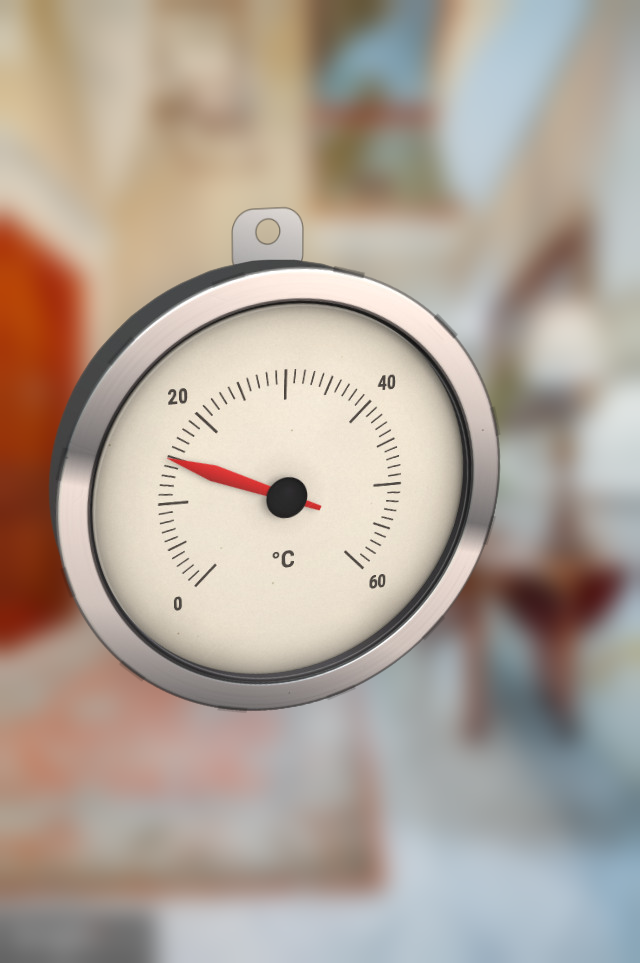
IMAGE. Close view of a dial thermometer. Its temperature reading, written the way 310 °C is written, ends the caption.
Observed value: 15 °C
